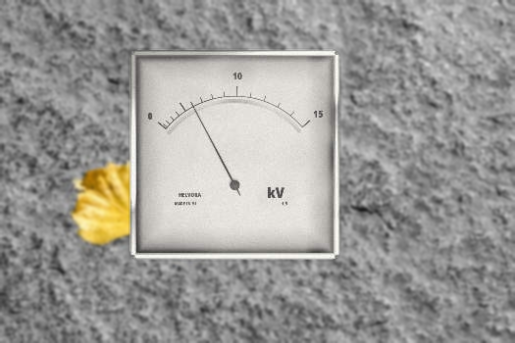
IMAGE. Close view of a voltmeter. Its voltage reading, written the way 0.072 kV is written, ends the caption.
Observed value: 6 kV
